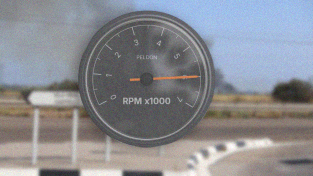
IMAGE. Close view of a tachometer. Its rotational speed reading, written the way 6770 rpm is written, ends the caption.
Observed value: 6000 rpm
